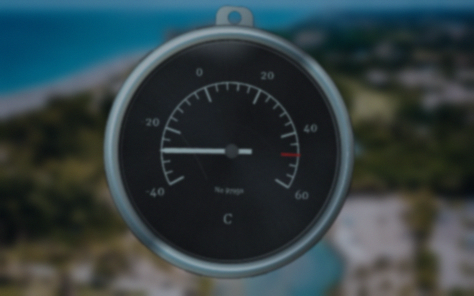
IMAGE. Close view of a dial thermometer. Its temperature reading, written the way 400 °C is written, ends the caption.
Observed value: -28 °C
